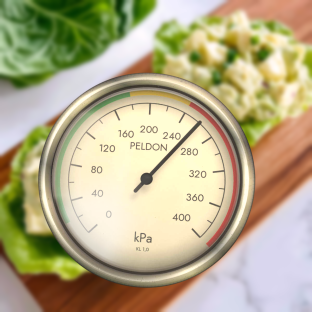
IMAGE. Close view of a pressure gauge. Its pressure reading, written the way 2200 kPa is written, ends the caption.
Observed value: 260 kPa
